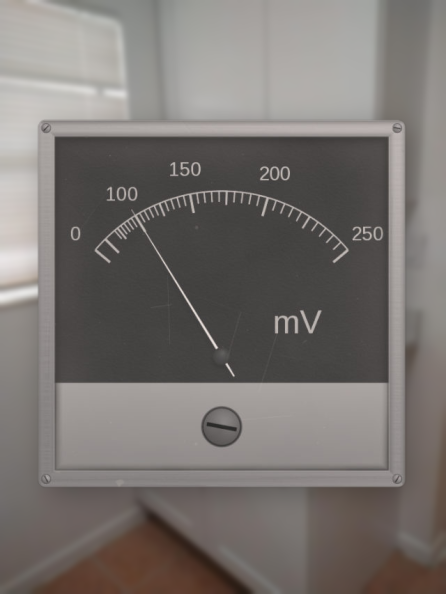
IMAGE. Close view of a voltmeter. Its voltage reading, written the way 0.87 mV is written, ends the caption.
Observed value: 100 mV
